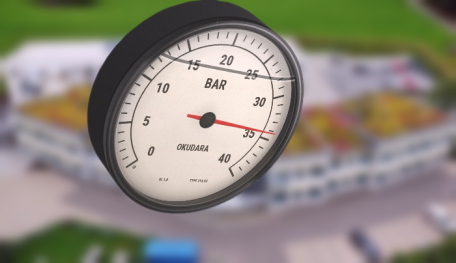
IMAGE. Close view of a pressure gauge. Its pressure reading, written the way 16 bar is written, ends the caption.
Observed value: 34 bar
